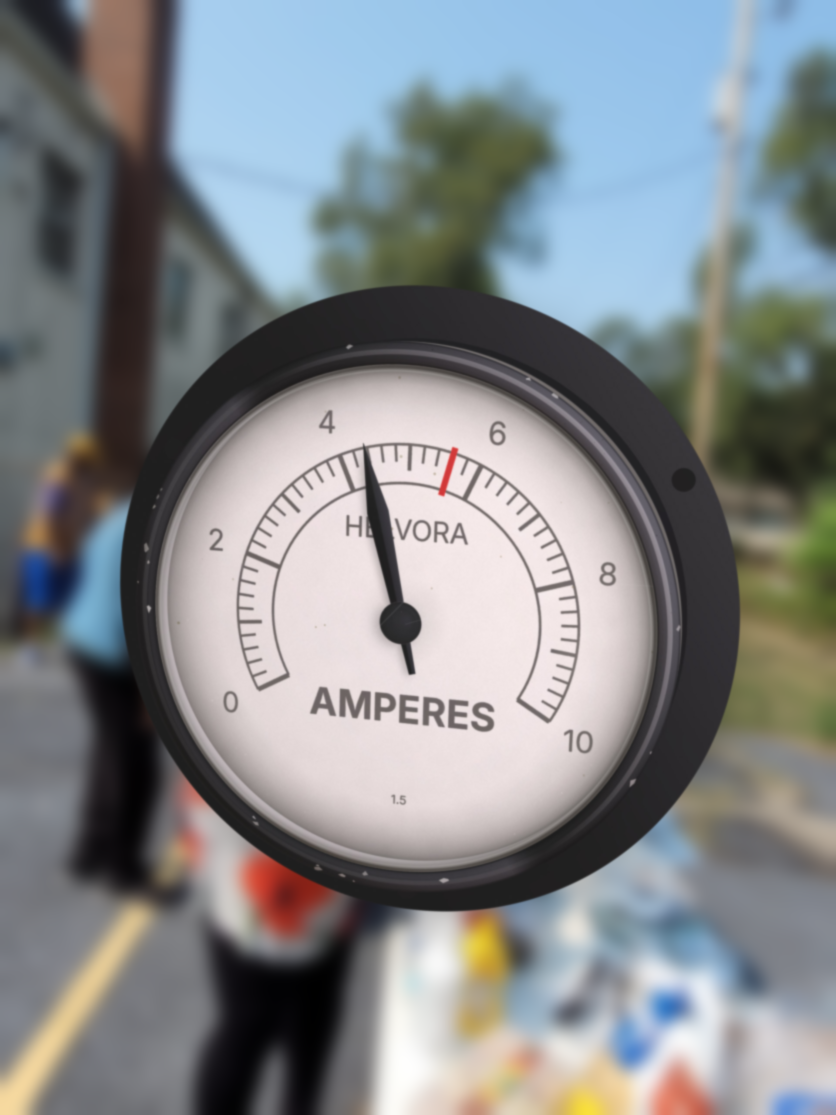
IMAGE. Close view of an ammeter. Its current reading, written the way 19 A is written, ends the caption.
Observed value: 4.4 A
